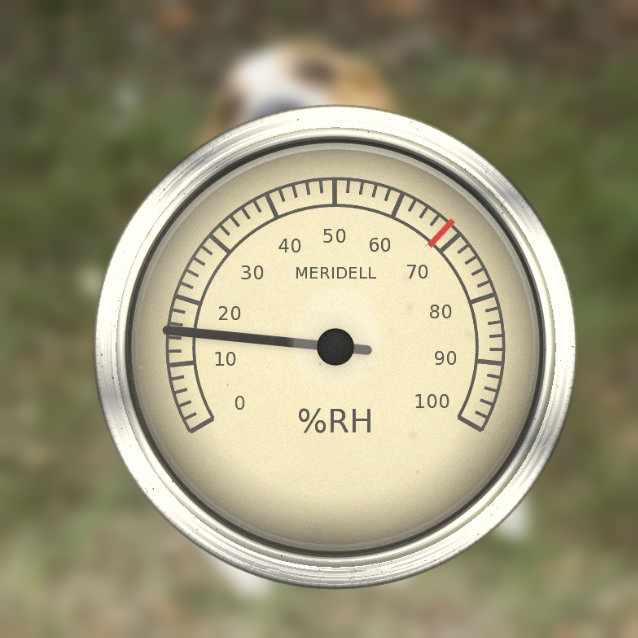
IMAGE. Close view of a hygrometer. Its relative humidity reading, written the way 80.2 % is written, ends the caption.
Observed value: 15 %
